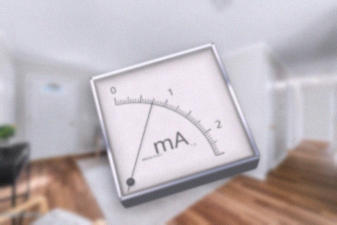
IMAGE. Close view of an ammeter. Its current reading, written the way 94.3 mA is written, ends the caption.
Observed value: 0.75 mA
